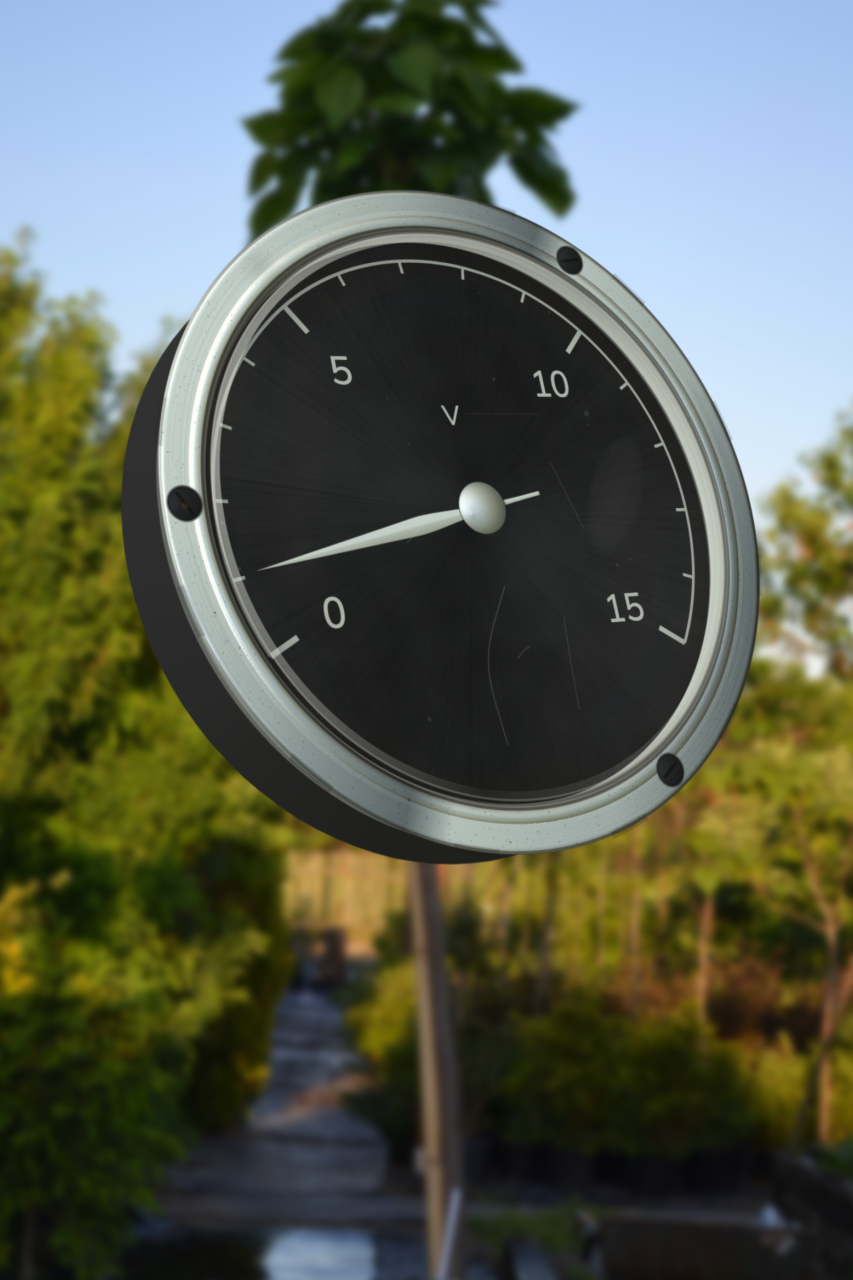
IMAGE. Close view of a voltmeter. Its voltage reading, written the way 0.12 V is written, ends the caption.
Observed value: 1 V
